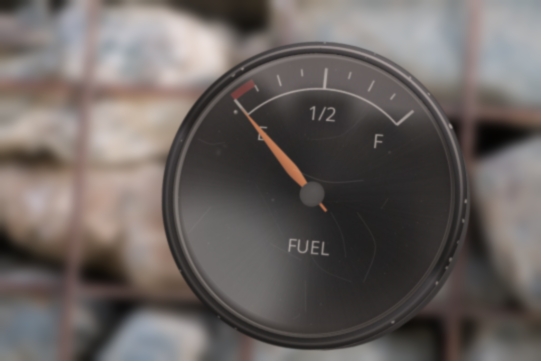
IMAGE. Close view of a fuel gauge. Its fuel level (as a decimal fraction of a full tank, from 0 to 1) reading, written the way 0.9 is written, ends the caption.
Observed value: 0
